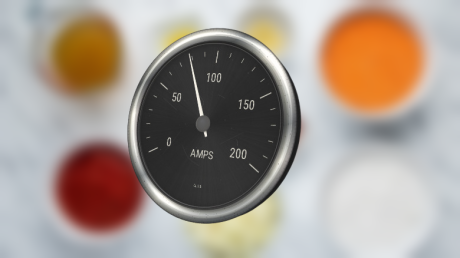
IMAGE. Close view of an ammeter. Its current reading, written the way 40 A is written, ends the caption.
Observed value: 80 A
